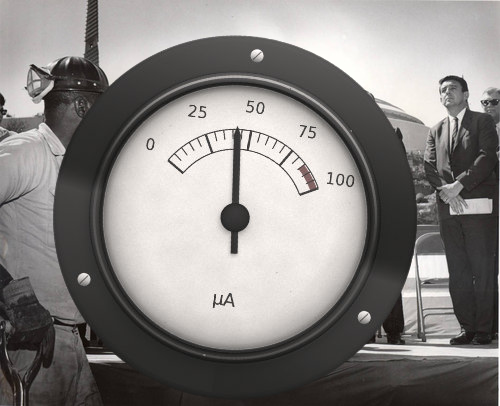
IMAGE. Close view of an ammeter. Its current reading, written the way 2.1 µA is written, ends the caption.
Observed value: 42.5 µA
